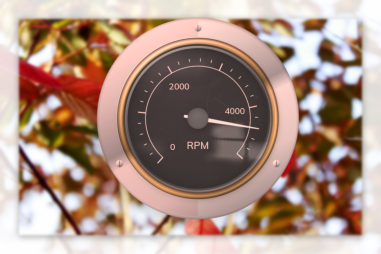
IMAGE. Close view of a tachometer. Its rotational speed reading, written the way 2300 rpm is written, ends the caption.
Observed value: 4400 rpm
